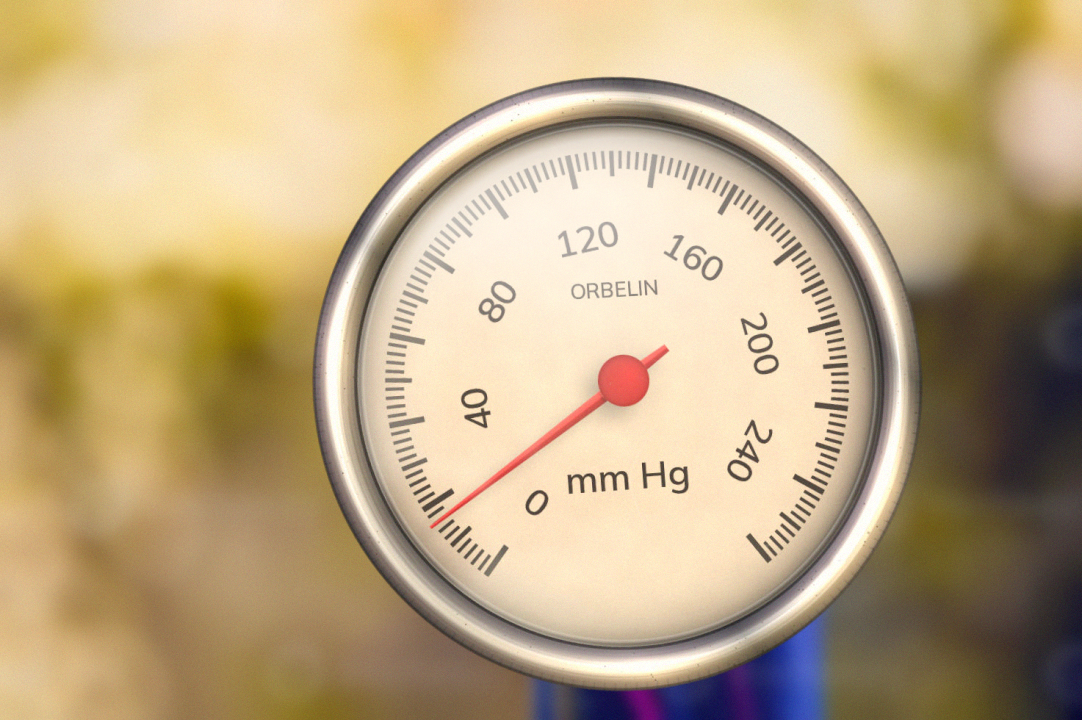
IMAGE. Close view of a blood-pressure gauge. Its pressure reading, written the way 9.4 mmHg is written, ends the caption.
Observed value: 16 mmHg
